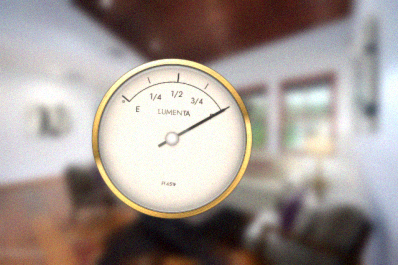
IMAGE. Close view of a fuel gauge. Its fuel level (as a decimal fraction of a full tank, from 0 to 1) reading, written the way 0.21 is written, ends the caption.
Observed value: 1
